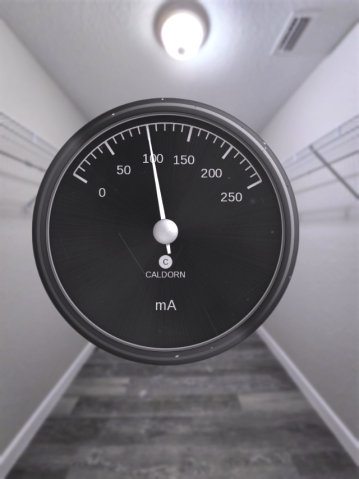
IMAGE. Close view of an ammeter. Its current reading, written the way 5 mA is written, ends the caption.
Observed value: 100 mA
